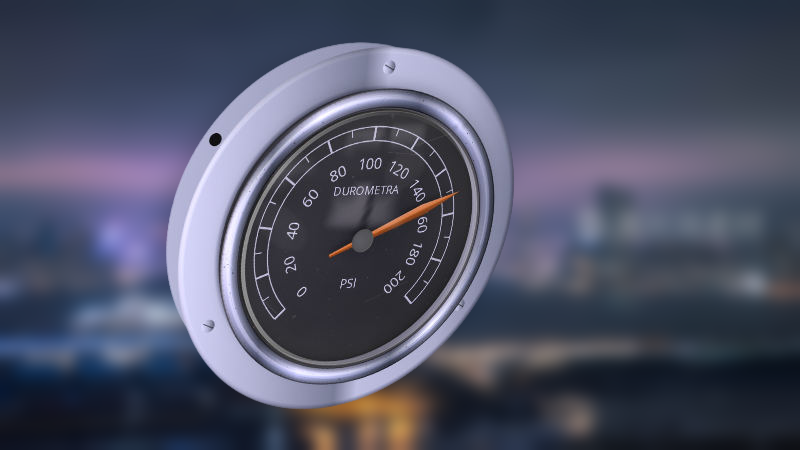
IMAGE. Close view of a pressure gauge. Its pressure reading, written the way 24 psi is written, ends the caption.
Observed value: 150 psi
